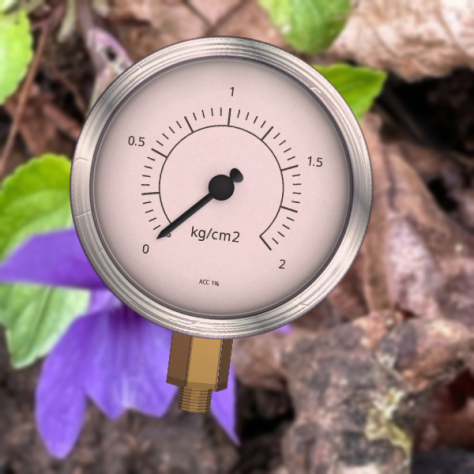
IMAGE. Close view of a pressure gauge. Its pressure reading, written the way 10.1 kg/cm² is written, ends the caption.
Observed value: 0 kg/cm²
